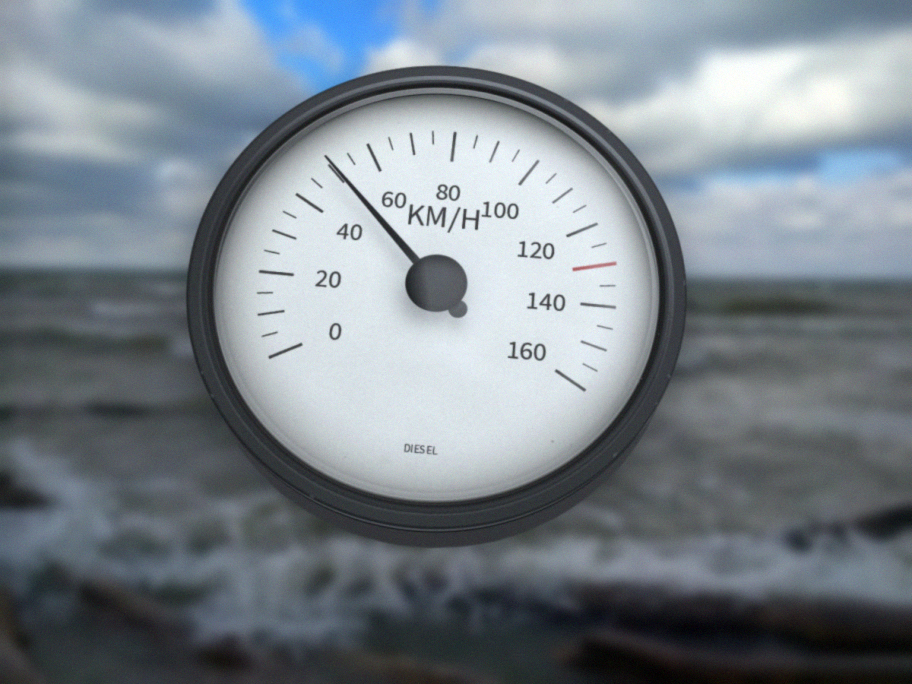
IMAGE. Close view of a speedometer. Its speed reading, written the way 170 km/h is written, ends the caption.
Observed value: 50 km/h
